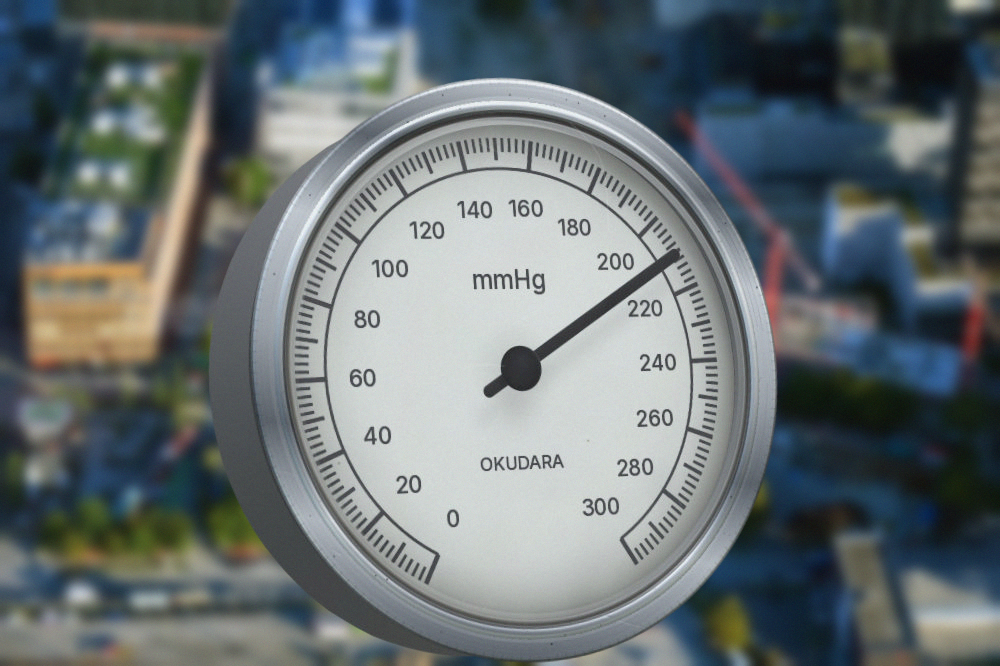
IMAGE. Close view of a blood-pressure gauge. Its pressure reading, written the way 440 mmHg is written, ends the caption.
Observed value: 210 mmHg
